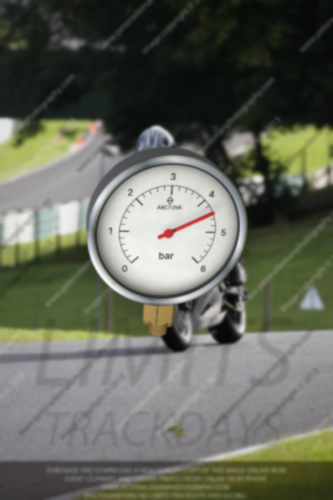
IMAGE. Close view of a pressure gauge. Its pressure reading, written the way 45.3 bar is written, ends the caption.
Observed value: 4.4 bar
